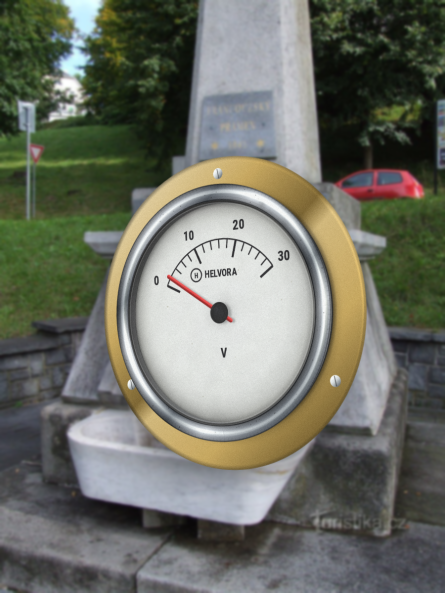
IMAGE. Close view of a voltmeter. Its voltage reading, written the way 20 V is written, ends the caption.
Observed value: 2 V
